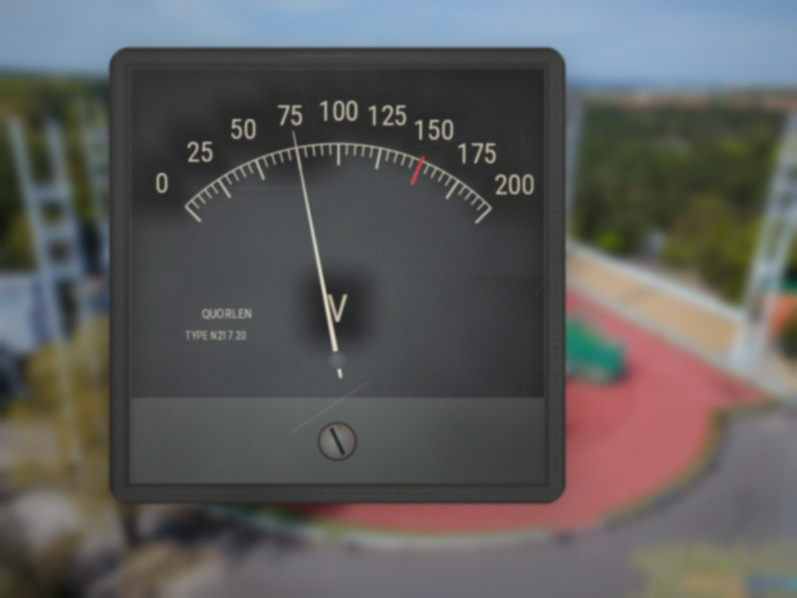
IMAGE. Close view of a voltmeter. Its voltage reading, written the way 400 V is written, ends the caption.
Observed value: 75 V
